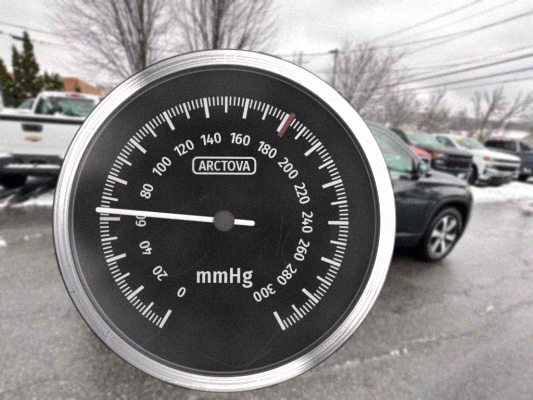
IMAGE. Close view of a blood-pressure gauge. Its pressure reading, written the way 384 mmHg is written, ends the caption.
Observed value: 64 mmHg
